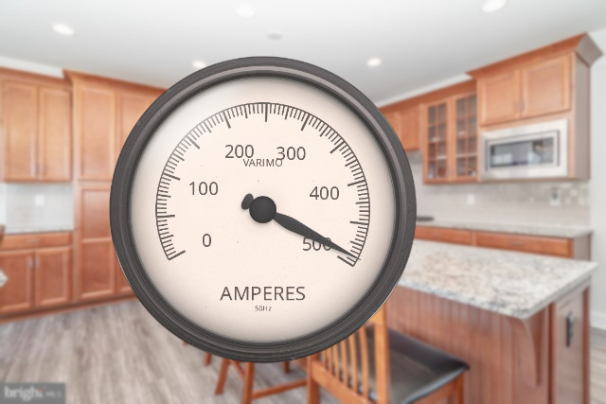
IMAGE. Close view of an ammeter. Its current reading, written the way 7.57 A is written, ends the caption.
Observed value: 490 A
